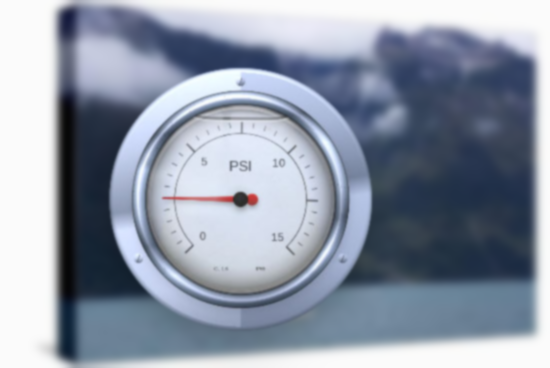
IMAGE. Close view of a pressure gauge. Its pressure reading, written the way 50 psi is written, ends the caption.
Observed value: 2.5 psi
